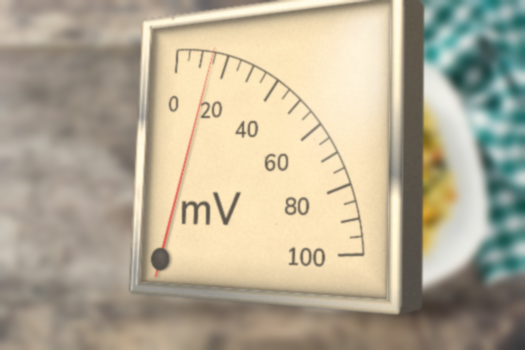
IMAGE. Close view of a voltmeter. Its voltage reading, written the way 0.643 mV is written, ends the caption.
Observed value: 15 mV
